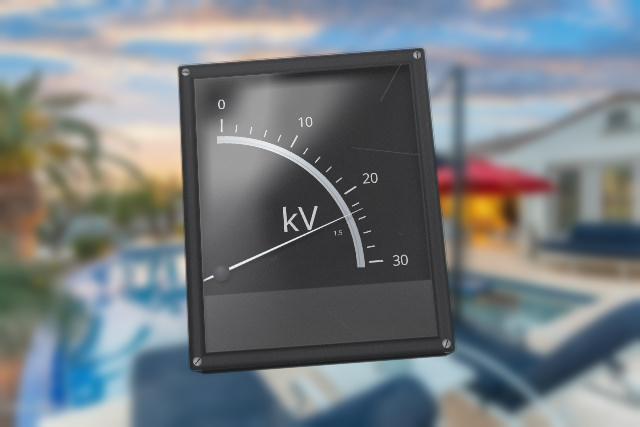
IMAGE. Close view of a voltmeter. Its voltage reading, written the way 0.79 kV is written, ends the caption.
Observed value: 23 kV
